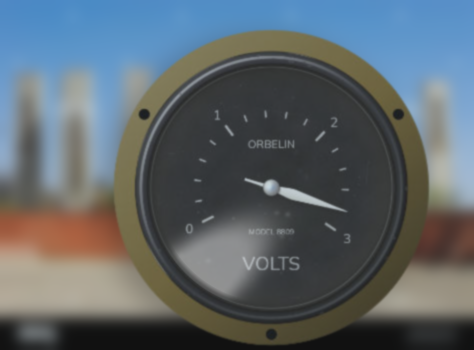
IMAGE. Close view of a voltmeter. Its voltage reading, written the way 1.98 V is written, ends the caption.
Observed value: 2.8 V
